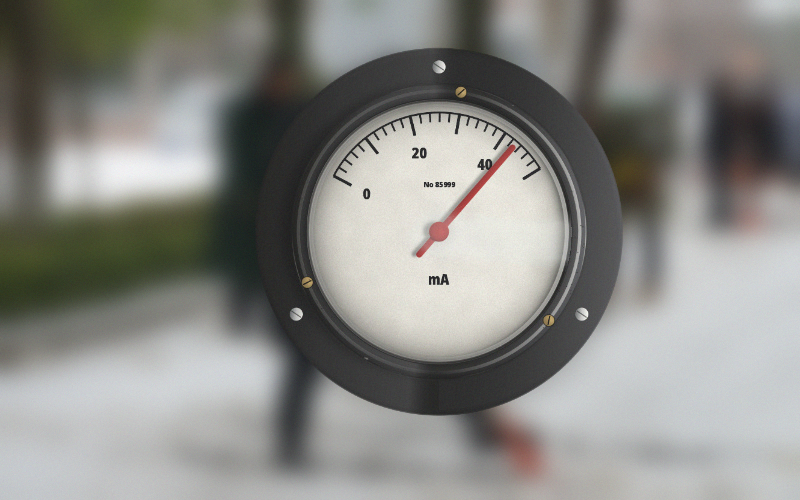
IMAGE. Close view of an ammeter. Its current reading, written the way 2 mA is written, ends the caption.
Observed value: 43 mA
